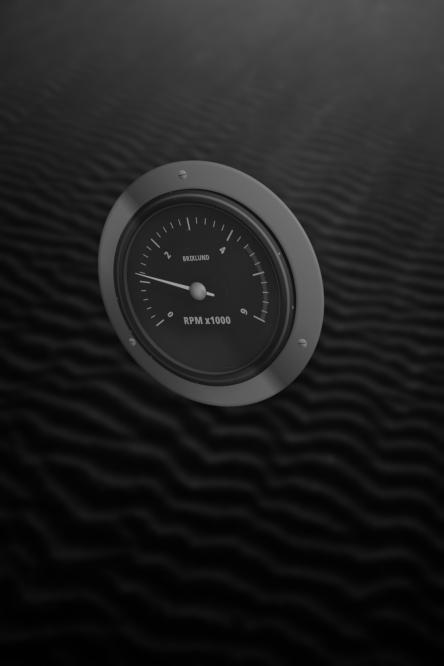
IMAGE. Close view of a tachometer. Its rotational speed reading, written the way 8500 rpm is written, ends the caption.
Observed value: 1200 rpm
